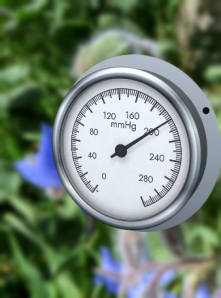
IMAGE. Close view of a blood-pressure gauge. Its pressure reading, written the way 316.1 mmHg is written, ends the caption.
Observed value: 200 mmHg
